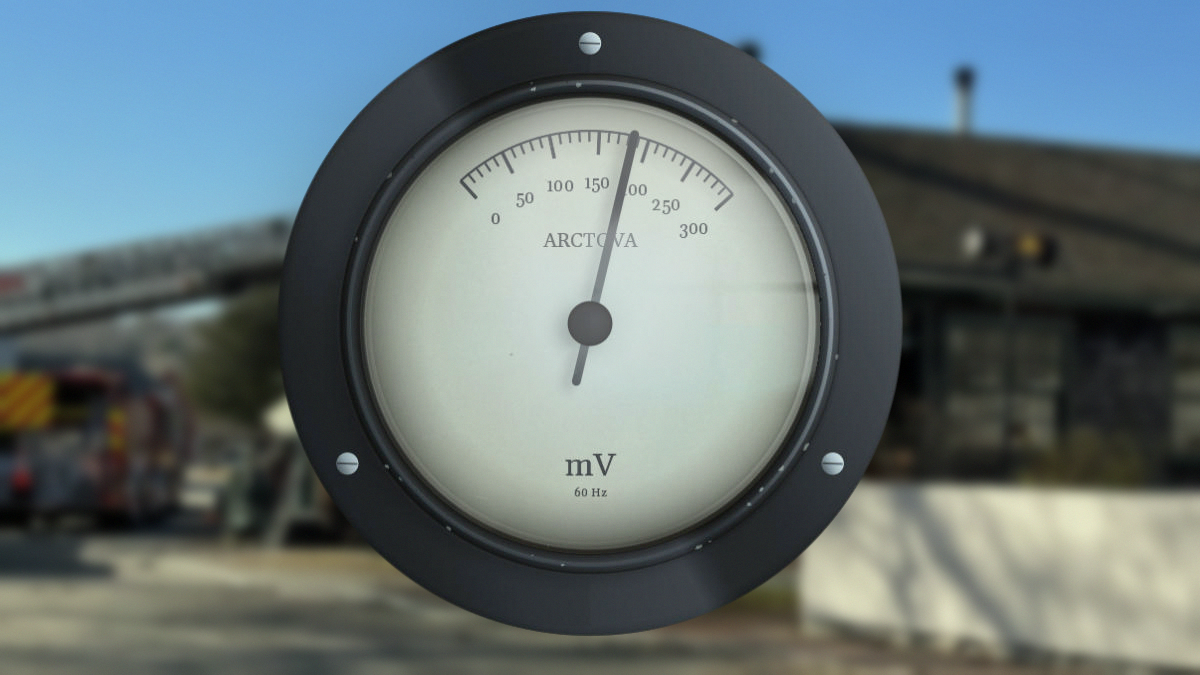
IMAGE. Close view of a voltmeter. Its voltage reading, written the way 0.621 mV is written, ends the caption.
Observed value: 185 mV
